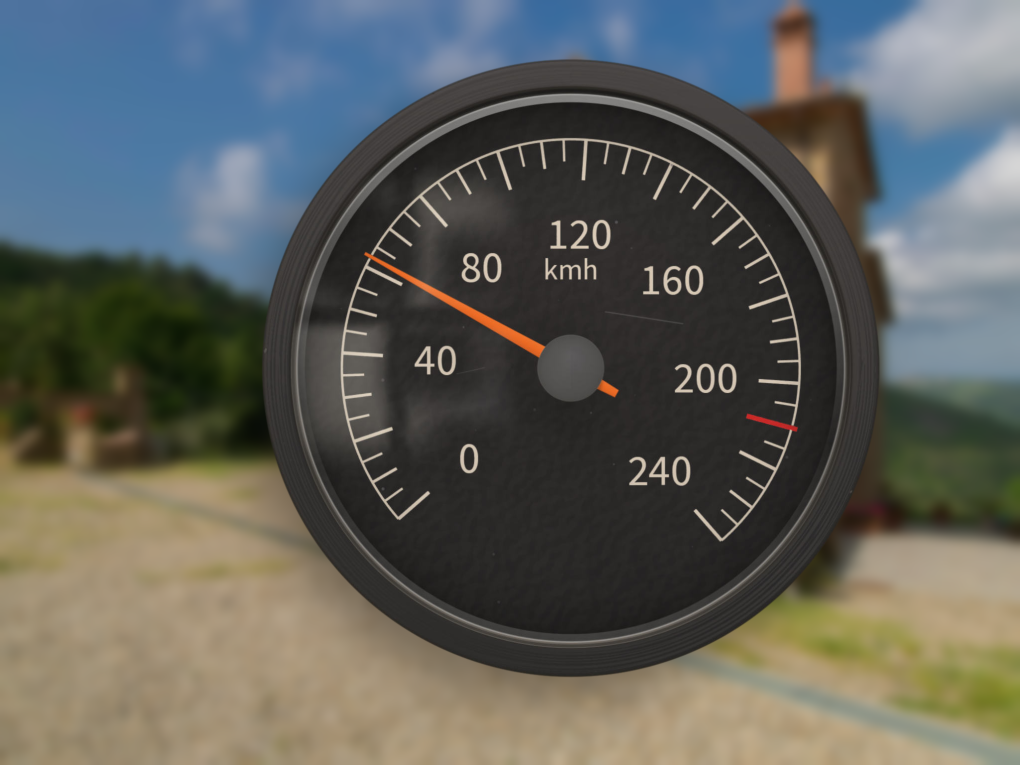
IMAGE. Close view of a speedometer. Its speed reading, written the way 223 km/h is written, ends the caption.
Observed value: 62.5 km/h
